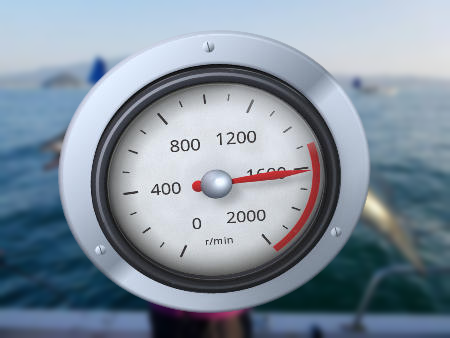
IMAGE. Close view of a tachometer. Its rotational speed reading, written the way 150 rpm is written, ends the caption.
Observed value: 1600 rpm
